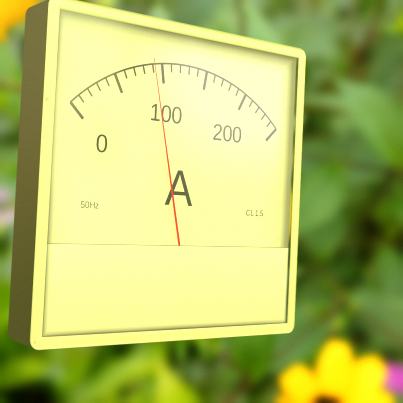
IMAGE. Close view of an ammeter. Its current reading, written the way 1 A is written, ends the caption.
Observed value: 90 A
